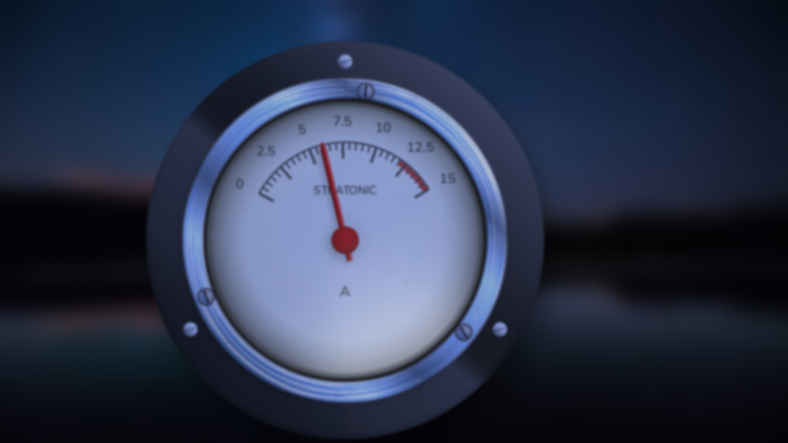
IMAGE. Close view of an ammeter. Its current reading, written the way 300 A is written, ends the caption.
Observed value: 6 A
